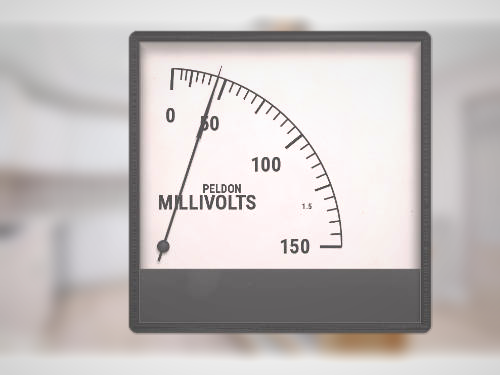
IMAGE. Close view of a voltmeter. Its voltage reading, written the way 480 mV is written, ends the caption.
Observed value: 45 mV
